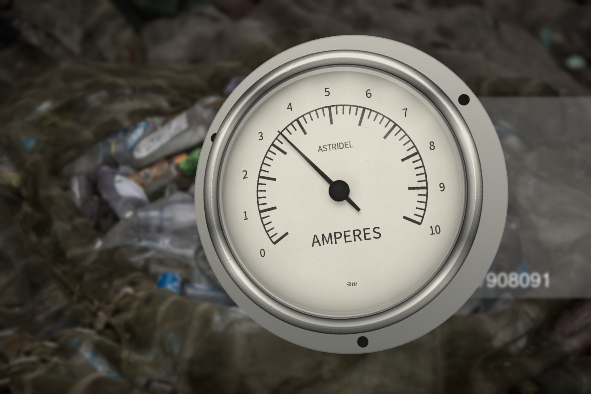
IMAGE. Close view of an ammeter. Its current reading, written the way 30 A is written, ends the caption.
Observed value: 3.4 A
